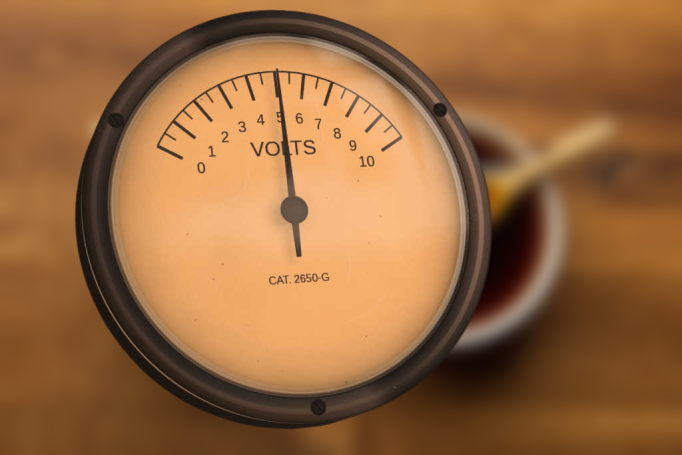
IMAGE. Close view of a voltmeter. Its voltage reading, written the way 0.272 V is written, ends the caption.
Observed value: 5 V
